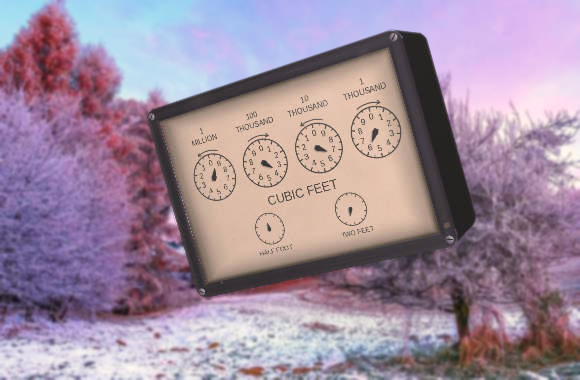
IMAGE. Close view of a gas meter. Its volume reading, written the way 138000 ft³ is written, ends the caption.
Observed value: 936600 ft³
